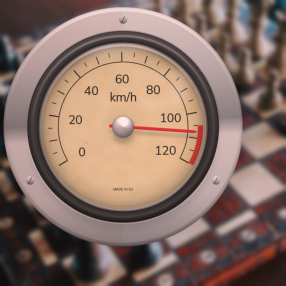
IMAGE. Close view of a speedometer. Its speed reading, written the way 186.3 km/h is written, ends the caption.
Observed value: 107.5 km/h
